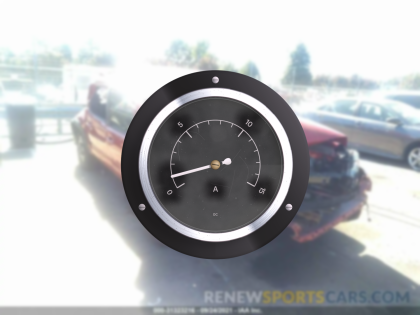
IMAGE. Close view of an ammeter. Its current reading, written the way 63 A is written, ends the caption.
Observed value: 1 A
